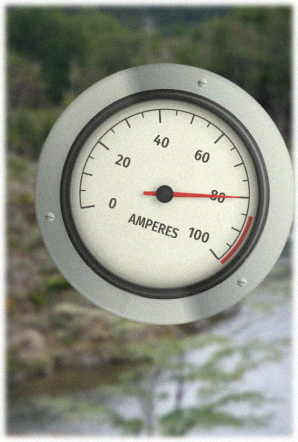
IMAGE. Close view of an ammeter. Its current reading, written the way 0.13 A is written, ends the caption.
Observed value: 80 A
